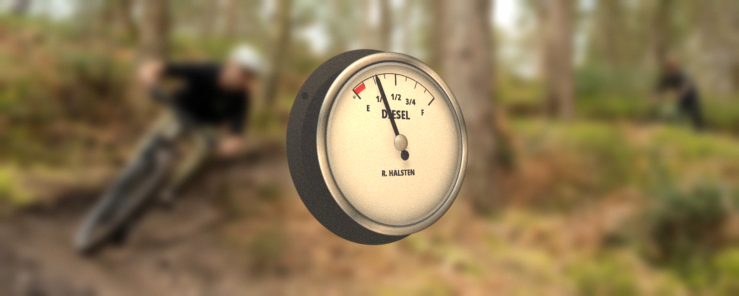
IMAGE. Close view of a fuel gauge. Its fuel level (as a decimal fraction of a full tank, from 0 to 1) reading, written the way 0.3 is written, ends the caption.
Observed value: 0.25
